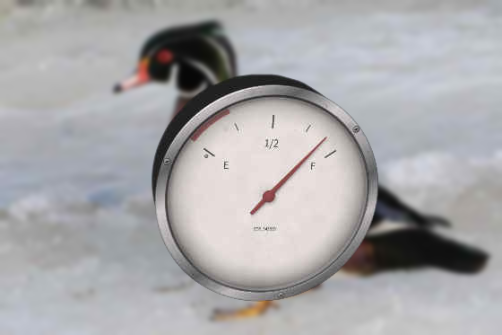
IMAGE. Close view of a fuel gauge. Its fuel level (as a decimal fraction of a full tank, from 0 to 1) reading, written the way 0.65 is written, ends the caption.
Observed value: 0.875
